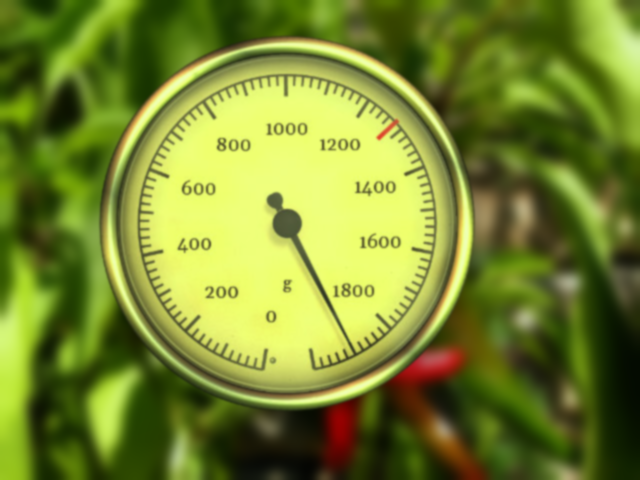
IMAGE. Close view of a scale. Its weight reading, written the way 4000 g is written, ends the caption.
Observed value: 1900 g
